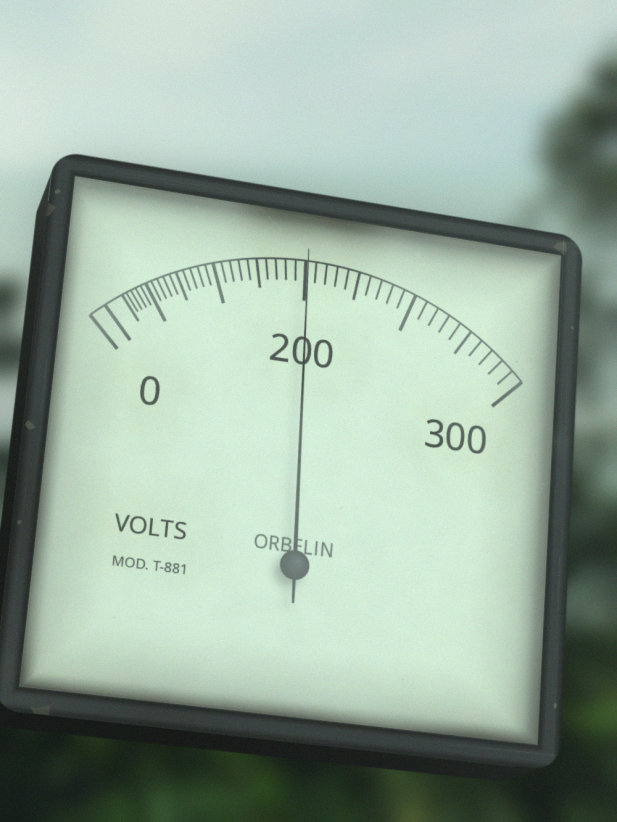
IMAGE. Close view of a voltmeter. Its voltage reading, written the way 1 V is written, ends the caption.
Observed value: 200 V
